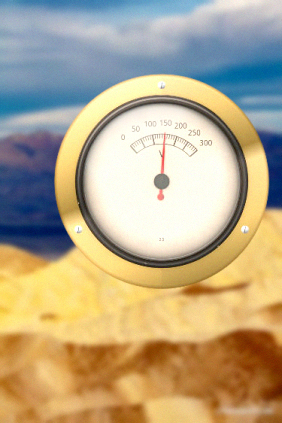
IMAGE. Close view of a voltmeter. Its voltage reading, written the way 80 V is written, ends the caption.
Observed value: 150 V
